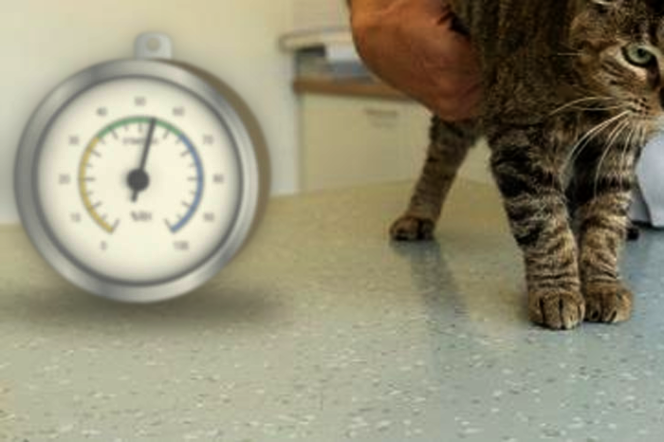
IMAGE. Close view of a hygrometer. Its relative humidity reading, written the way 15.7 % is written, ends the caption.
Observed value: 55 %
